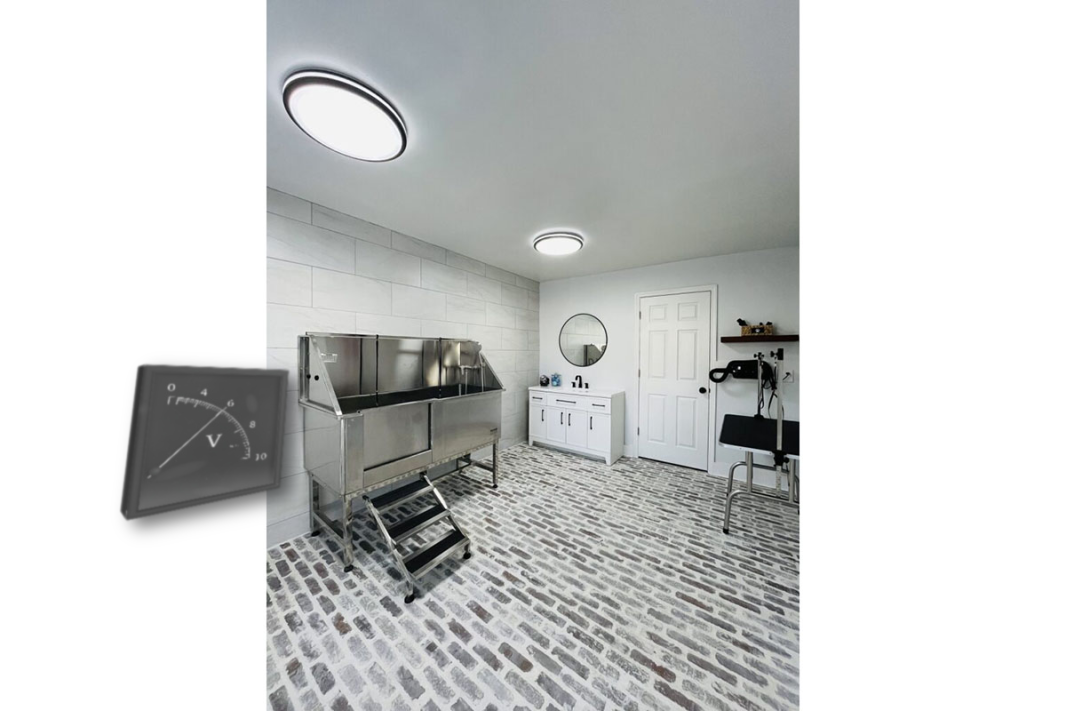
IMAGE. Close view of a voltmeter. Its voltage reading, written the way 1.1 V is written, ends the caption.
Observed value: 6 V
